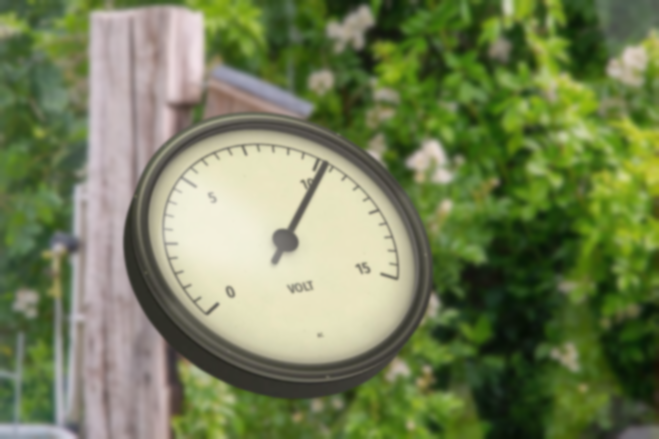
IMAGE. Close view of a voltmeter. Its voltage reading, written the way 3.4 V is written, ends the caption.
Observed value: 10.25 V
